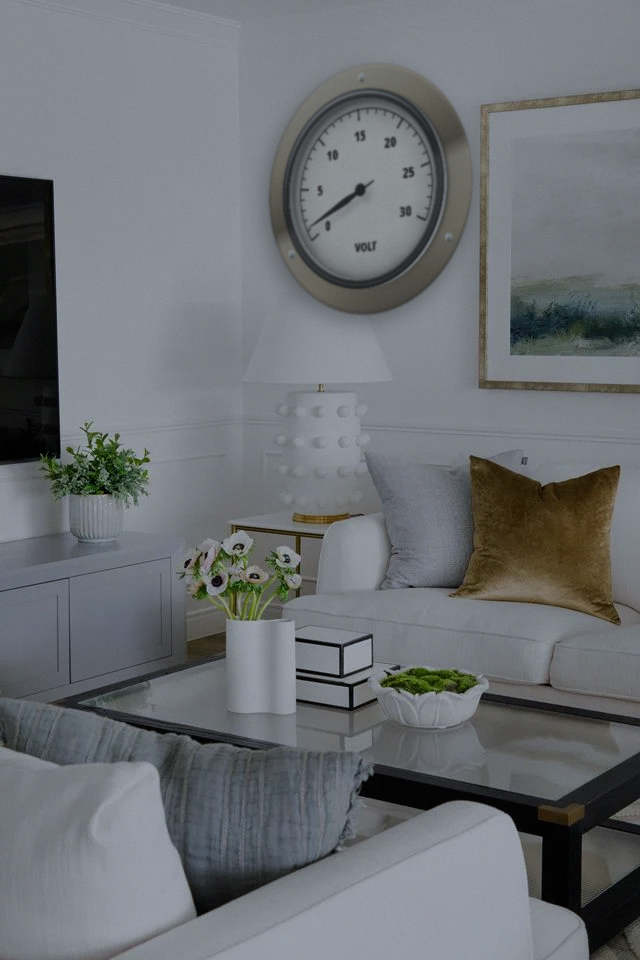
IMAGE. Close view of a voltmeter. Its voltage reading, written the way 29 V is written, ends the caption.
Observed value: 1 V
